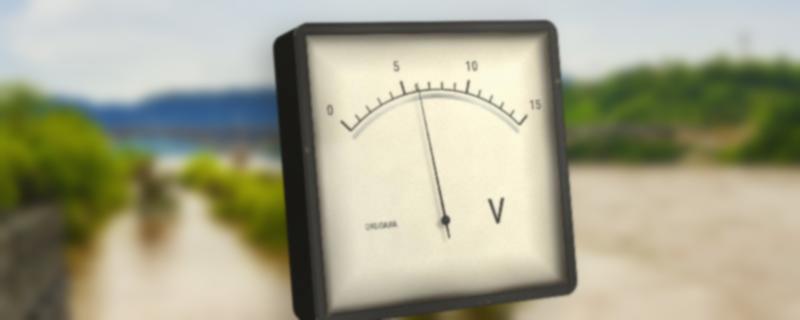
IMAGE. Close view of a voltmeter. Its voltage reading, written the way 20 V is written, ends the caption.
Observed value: 6 V
